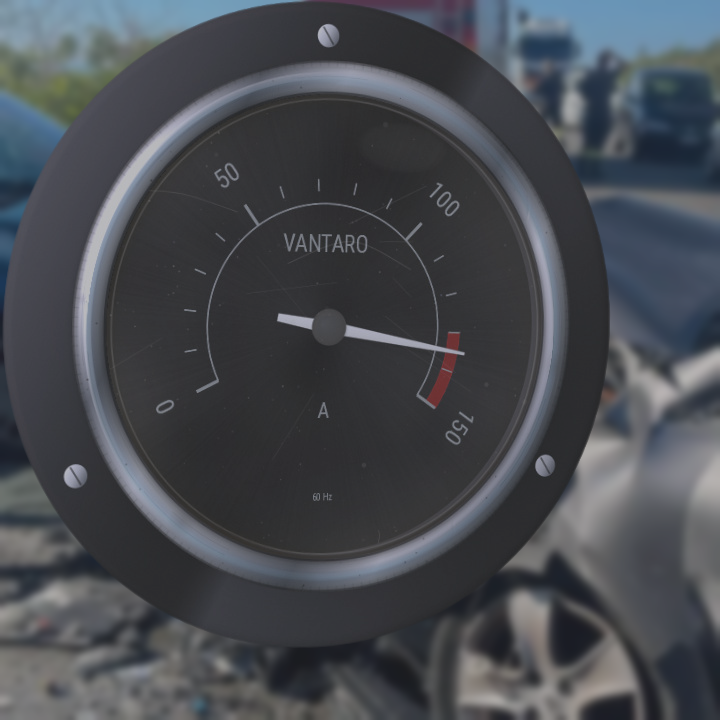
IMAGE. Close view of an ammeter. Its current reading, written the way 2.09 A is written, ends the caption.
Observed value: 135 A
